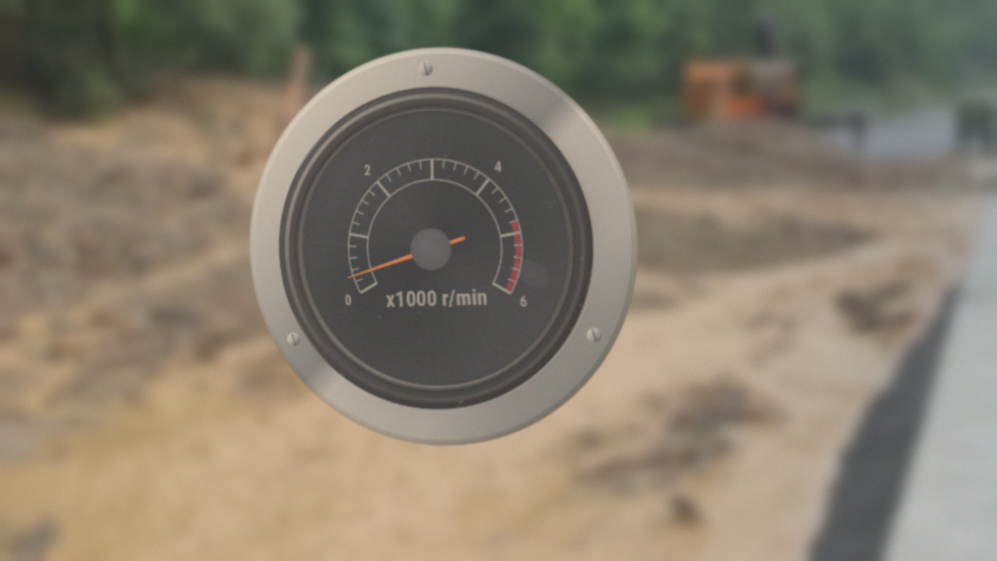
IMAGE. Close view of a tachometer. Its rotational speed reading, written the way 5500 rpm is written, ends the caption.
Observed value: 300 rpm
